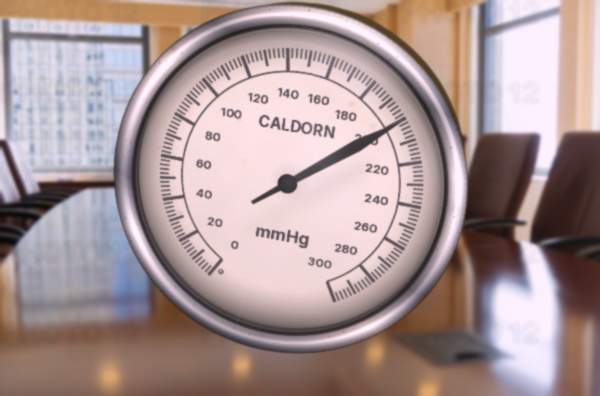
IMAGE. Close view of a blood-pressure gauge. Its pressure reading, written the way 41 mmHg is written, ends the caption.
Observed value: 200 mmHg
